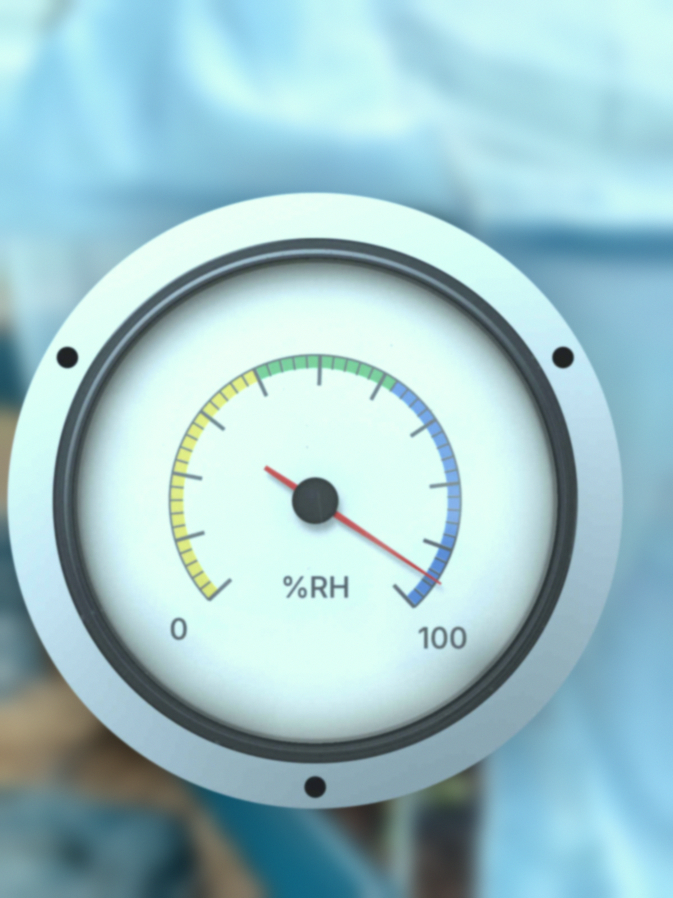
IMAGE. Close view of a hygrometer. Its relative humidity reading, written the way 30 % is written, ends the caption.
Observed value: 95 %
